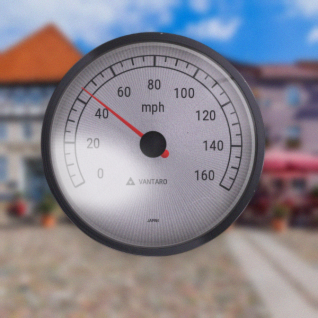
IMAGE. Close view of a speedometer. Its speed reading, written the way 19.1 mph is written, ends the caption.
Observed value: 45 mph
